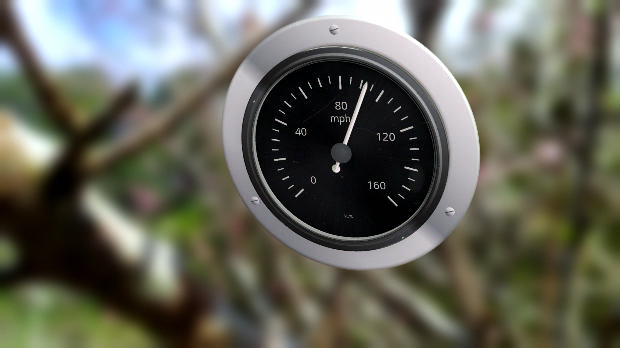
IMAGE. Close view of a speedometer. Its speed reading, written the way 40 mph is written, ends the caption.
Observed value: 92.5 mph
